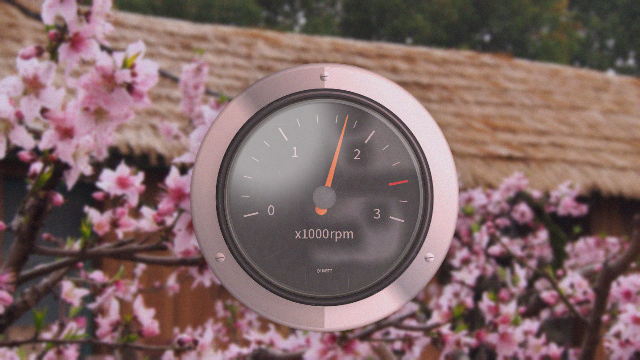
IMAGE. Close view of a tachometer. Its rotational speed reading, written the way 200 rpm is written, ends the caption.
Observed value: 1700 rpm
